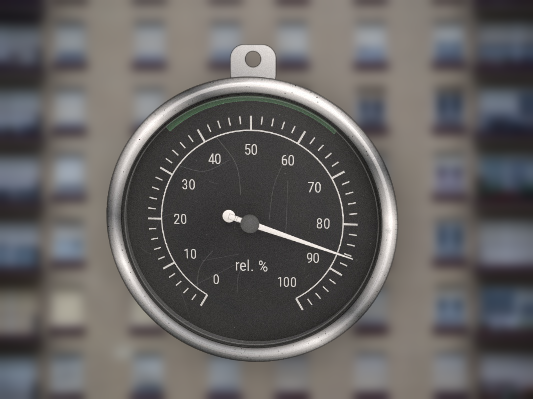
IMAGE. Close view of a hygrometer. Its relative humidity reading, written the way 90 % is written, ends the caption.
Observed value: 86 %
